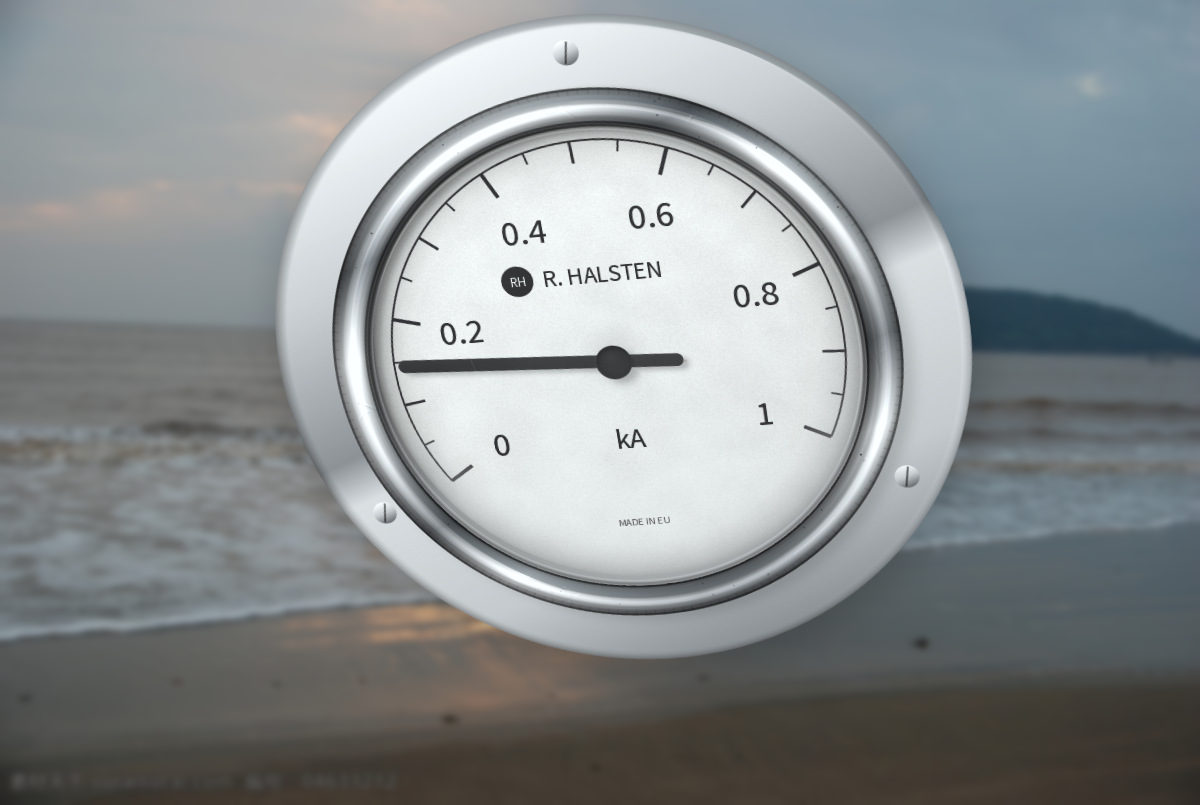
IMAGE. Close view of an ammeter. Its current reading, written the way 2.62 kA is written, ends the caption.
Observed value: 0.15 kA
